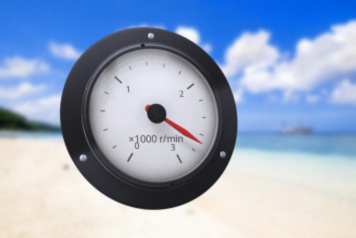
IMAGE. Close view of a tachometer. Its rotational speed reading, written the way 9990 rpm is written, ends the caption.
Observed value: 2700 rpm
